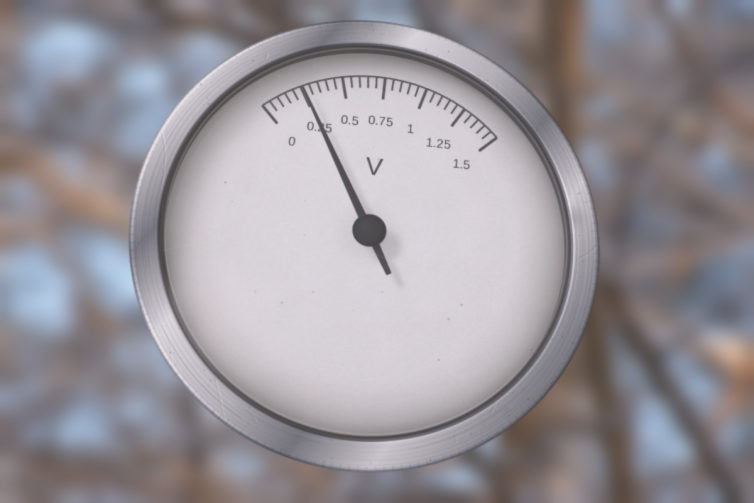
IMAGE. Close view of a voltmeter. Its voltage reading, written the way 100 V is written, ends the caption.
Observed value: 0.25 V
